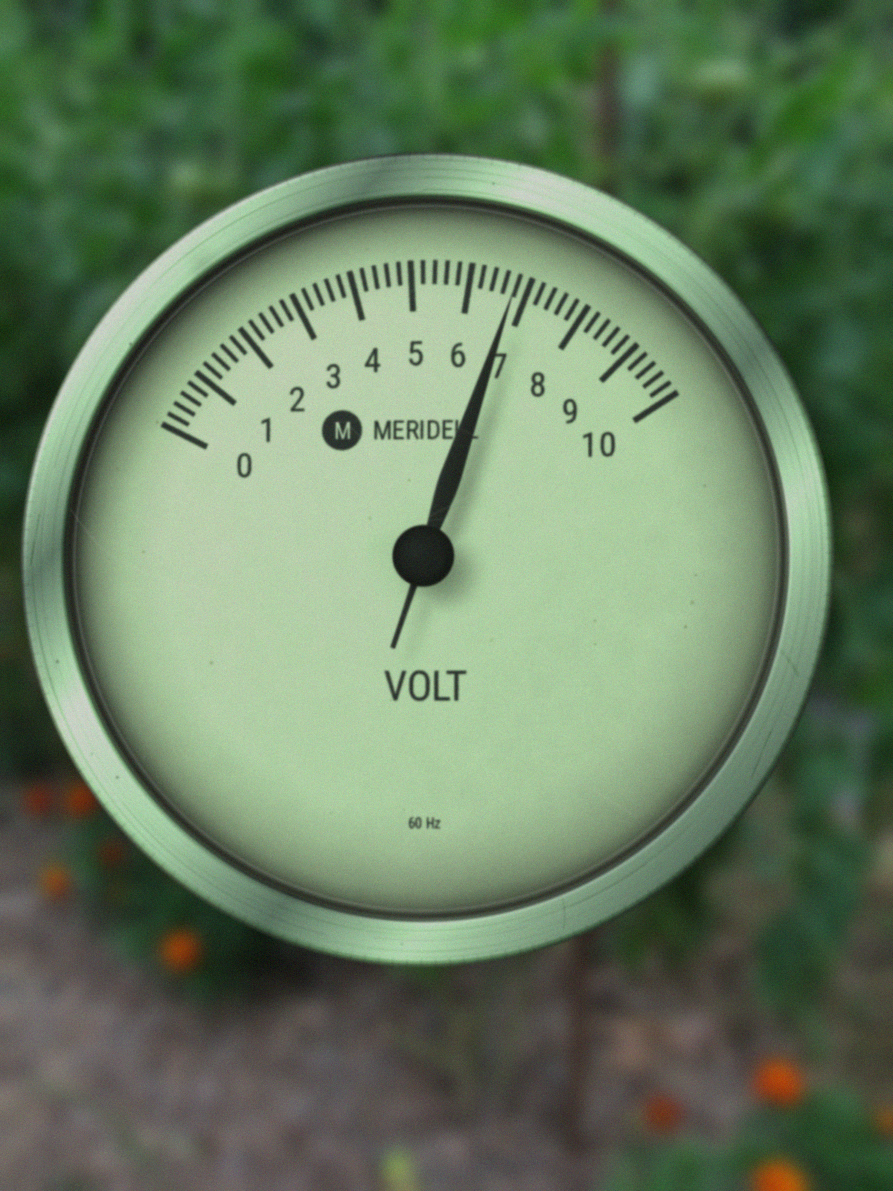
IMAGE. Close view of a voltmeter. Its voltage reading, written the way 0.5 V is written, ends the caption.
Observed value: 6.8 V
